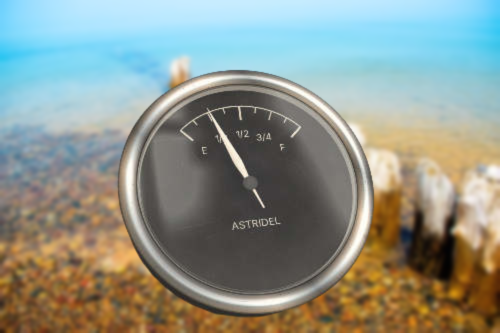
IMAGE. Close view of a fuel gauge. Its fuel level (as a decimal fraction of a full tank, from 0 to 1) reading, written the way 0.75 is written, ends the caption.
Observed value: 0.25
